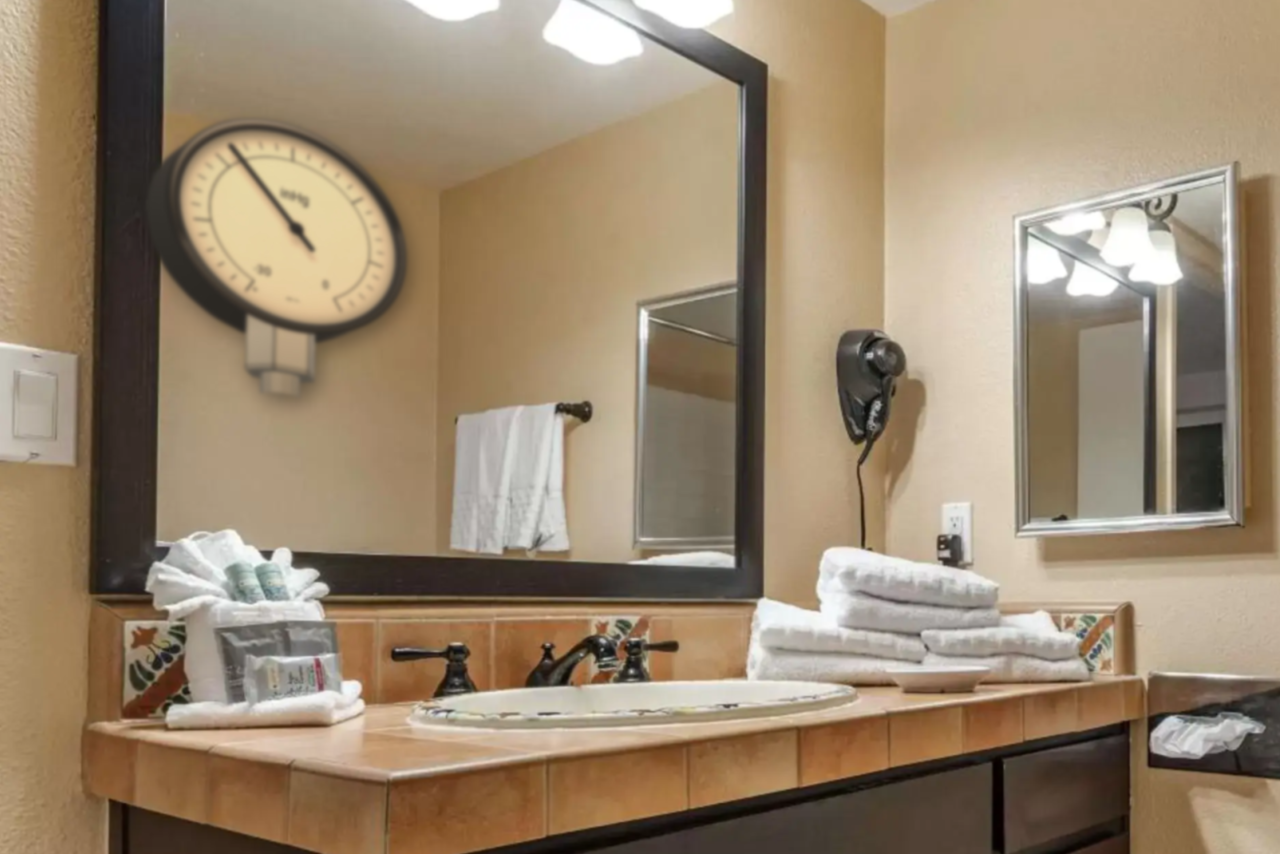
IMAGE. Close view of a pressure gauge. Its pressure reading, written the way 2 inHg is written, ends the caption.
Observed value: -19 inHg
